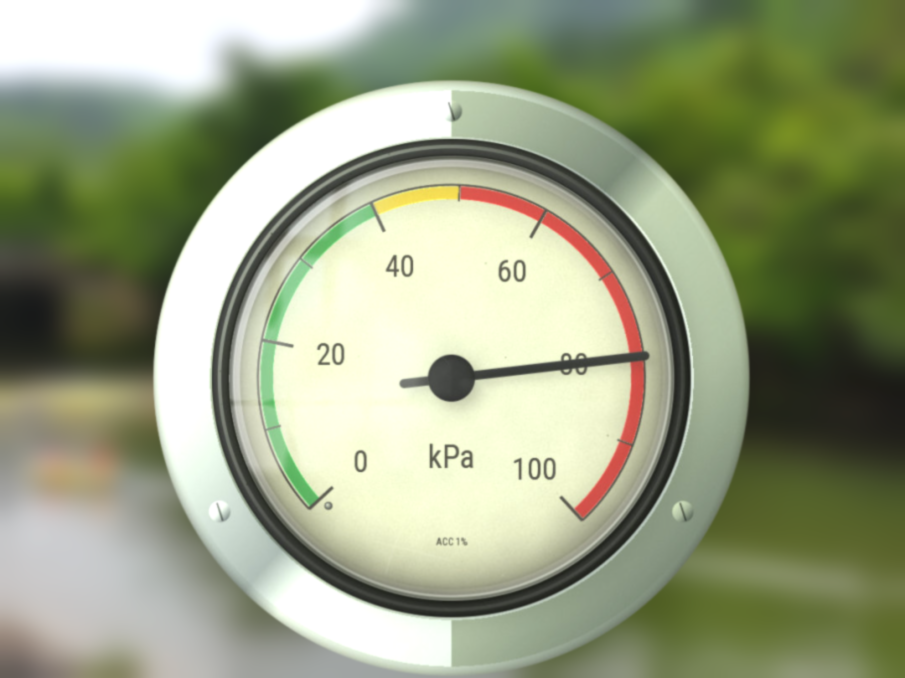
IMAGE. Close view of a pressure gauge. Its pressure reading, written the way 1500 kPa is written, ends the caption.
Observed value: 80 kPa
